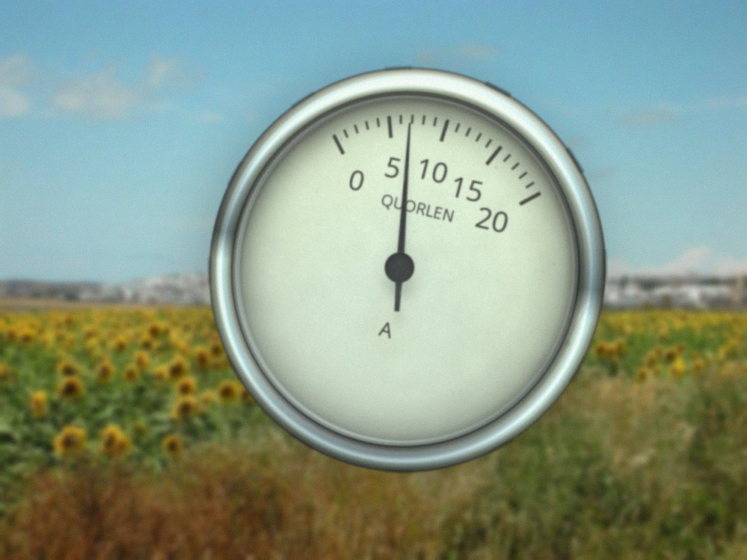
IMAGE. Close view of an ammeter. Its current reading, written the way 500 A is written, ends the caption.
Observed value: 7 A
